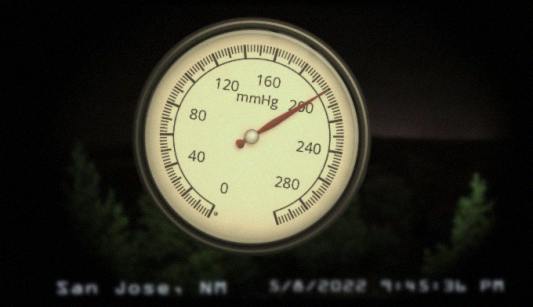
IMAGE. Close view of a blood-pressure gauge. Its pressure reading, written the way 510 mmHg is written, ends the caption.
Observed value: 200 mmHg
